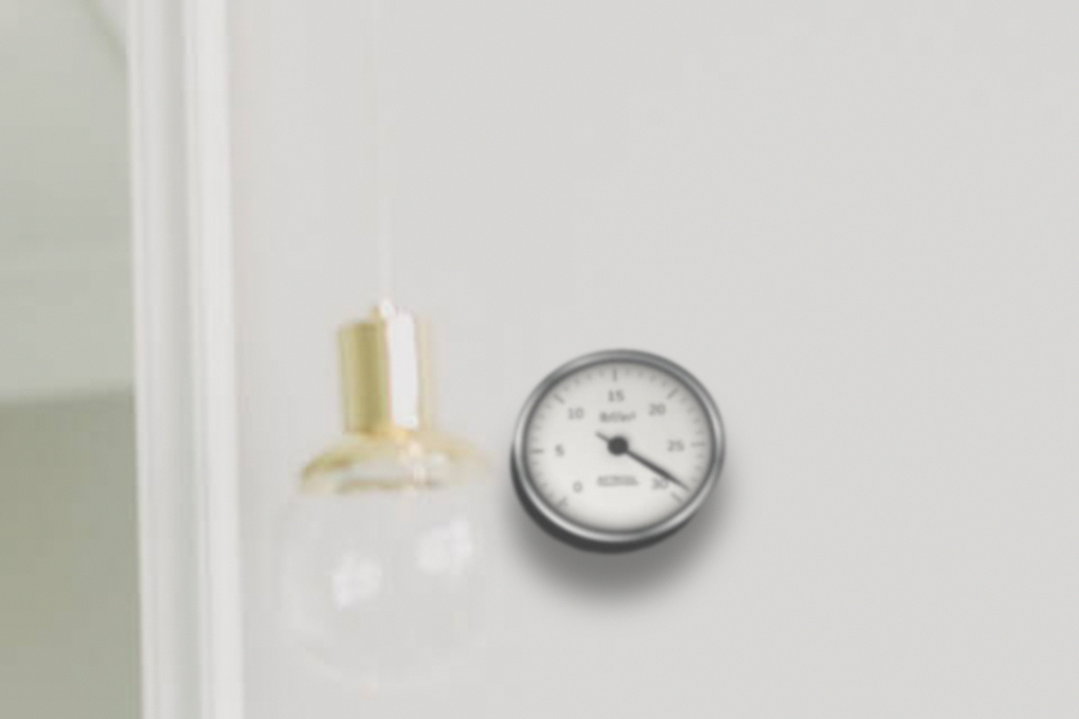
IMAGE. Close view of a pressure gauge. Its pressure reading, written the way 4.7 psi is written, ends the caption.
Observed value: 29 psi
